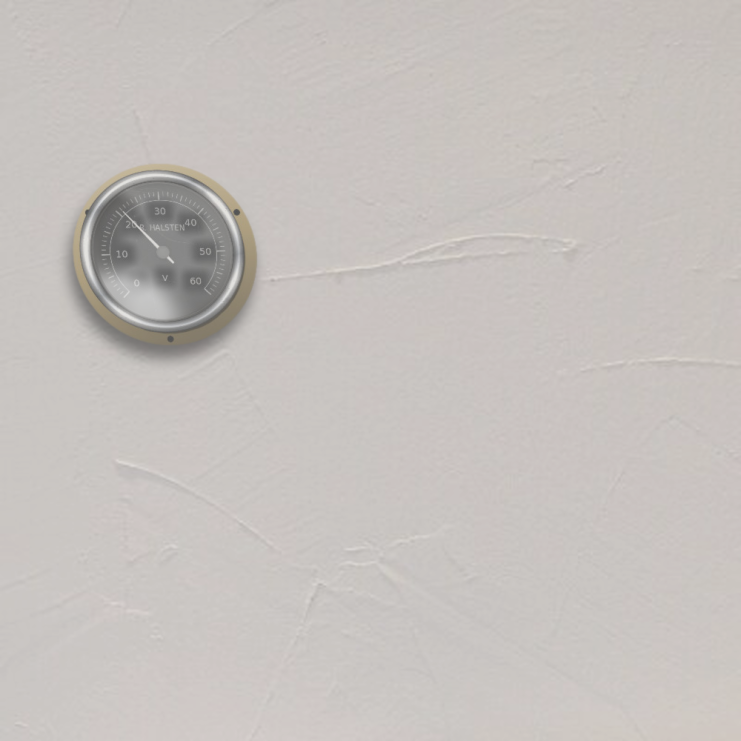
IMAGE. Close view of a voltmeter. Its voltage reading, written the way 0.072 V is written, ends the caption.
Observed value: 21 V
